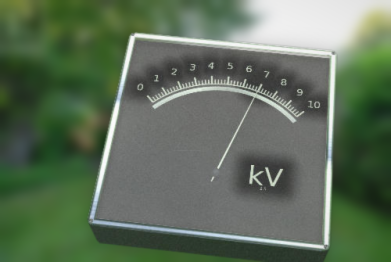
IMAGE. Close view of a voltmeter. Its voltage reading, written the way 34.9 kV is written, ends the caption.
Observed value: 7 kV
